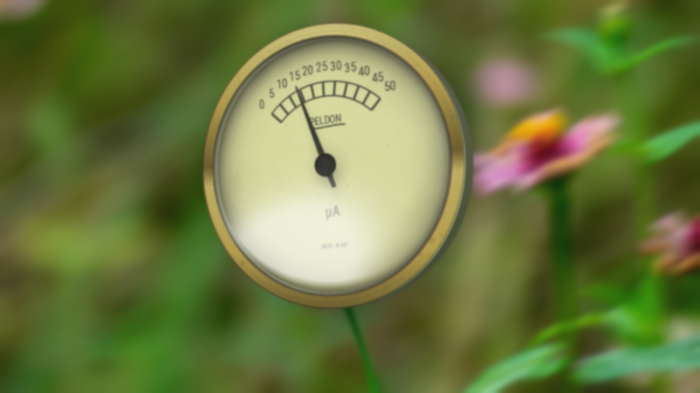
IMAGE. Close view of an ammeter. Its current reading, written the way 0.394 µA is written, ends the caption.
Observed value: 15 µA
